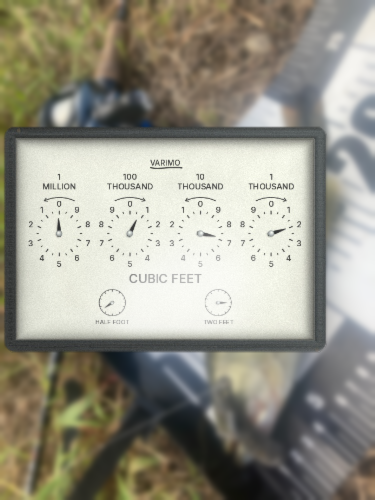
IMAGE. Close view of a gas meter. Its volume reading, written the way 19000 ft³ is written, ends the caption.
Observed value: 7200 ft³
